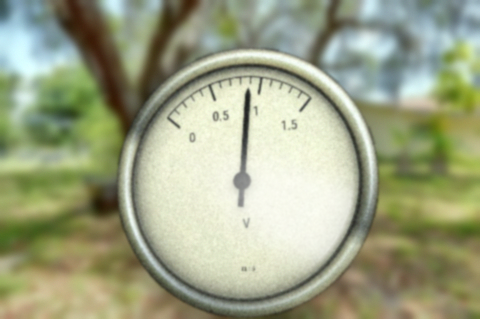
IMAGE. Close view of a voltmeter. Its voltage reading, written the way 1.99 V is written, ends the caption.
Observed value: 0.9 V
